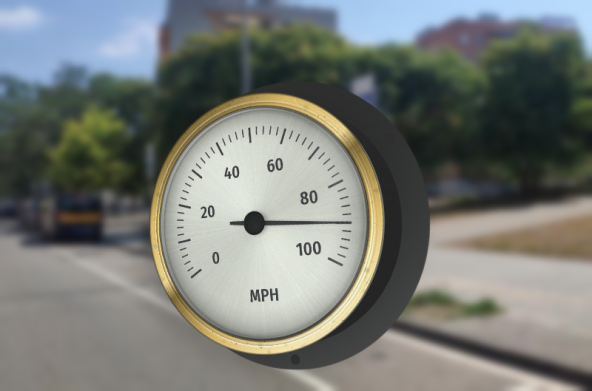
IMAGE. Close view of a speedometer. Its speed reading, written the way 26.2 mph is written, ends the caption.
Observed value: 90 mph
